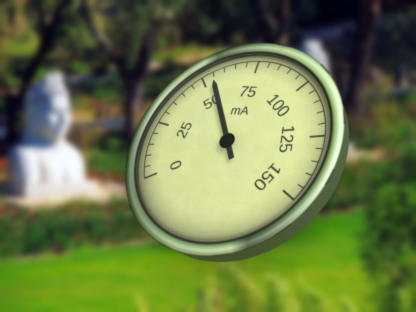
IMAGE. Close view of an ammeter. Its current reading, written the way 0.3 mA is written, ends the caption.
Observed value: 55 mA
